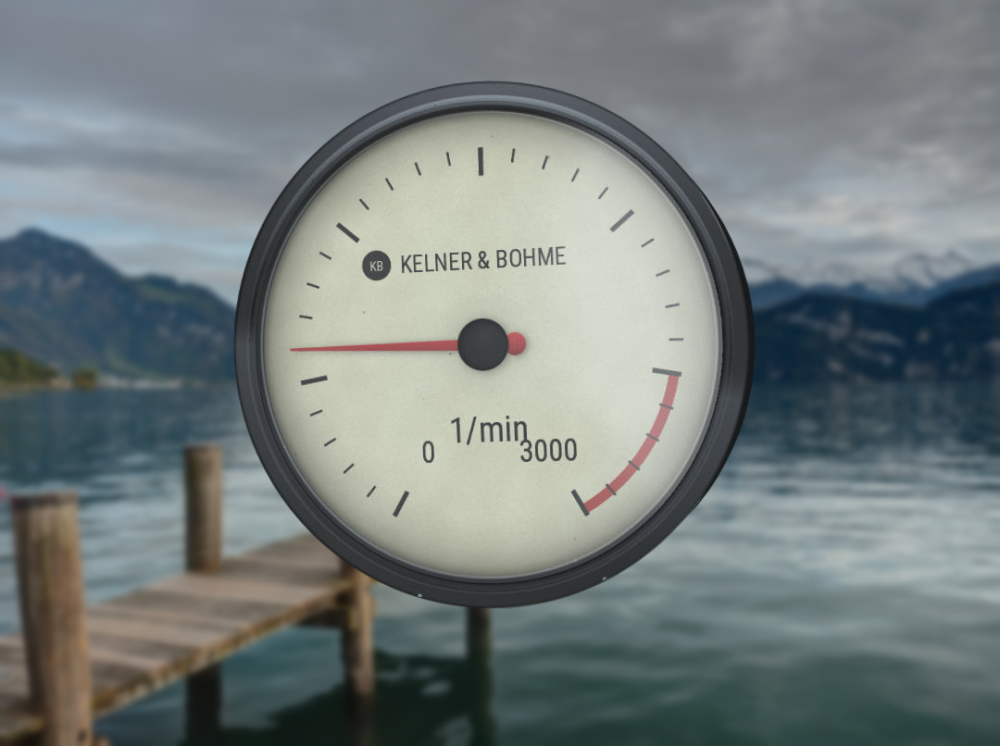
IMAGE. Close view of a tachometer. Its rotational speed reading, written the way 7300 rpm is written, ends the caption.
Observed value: 600 rpm
